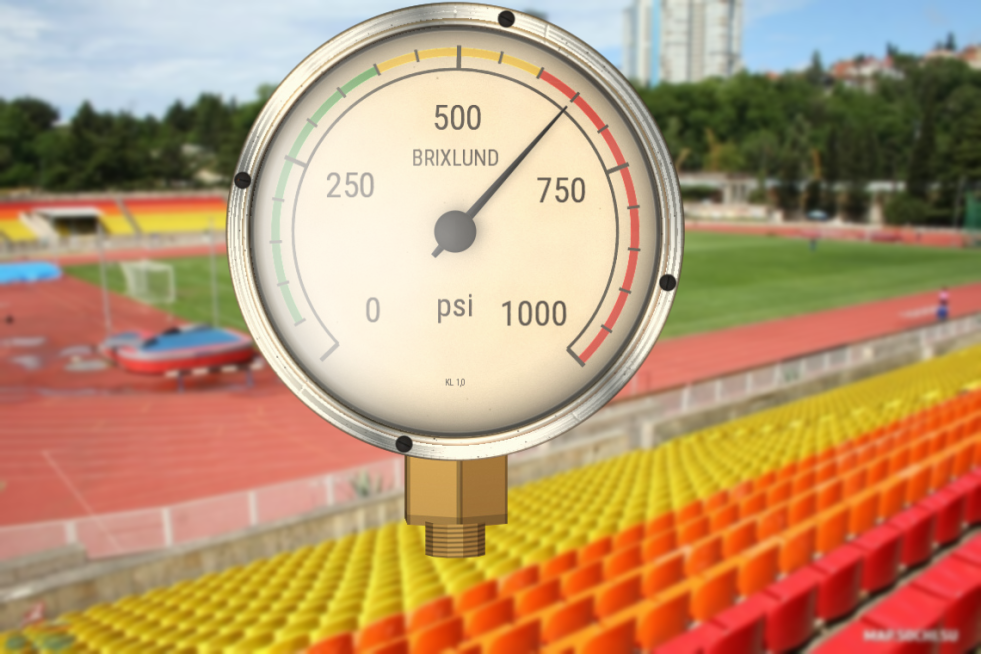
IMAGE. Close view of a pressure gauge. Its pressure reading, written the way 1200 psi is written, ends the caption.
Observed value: 650 psi
